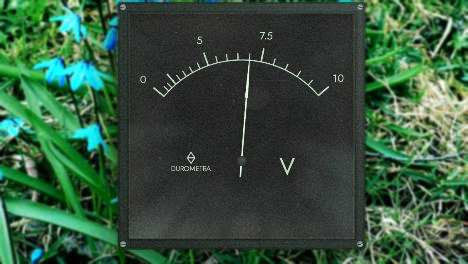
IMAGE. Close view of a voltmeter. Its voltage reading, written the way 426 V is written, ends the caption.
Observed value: 7 V
